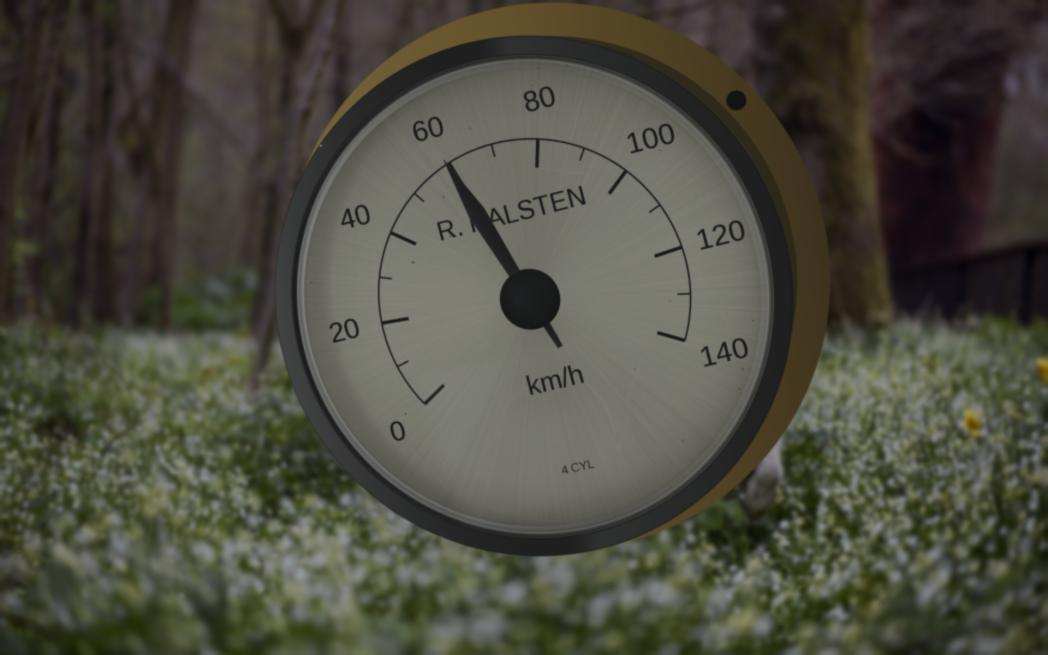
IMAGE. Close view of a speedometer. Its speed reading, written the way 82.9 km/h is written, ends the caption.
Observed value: 60 km/h
